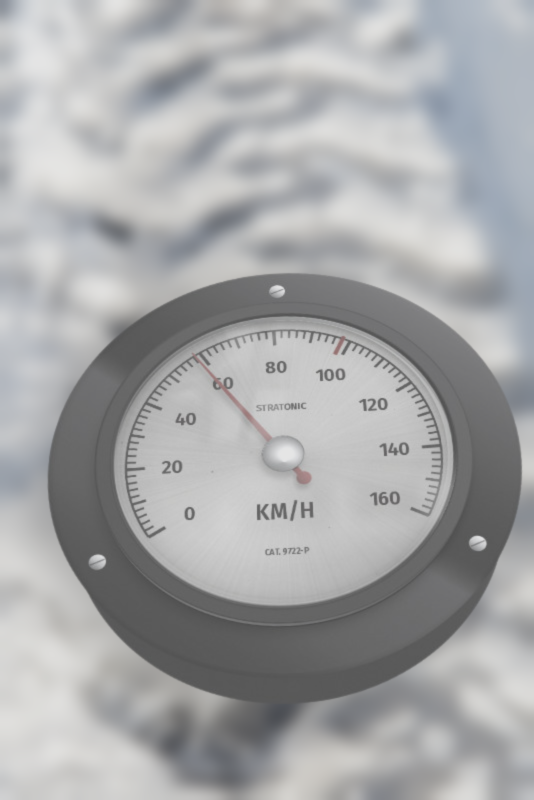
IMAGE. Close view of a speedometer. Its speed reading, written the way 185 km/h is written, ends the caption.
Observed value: 58 km/h
